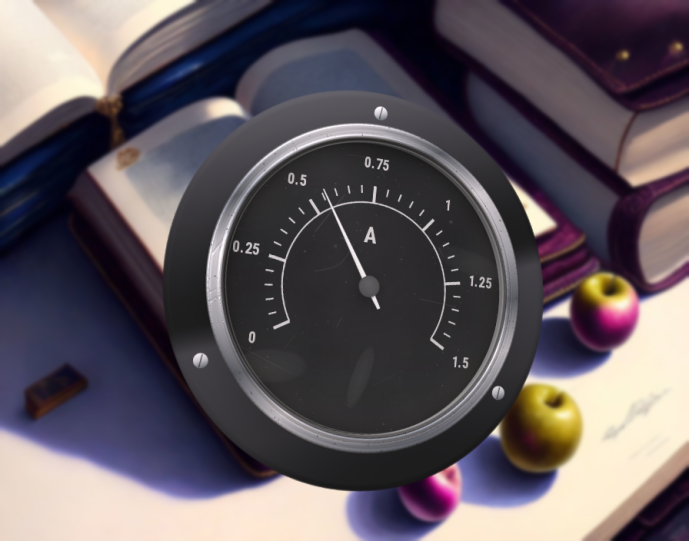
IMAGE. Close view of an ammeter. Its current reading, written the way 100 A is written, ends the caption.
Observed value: 0.55 A
